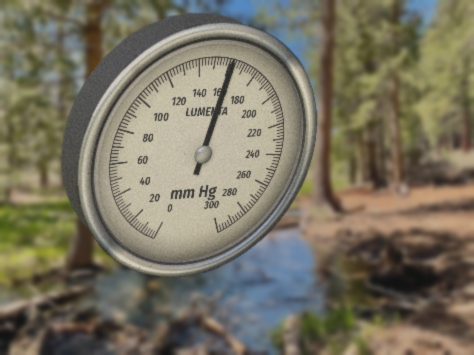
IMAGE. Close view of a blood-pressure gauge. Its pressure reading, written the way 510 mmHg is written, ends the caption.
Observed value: 160 mmHg
